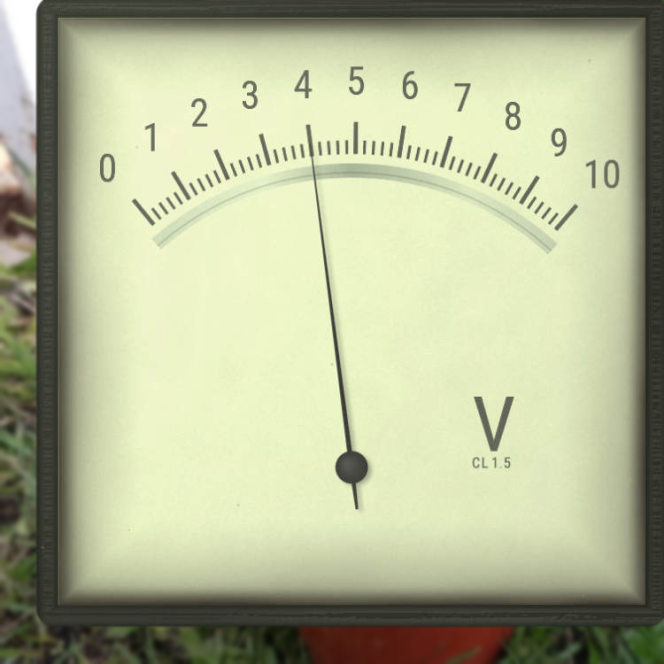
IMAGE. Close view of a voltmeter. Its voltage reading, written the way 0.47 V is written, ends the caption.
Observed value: 4 V
